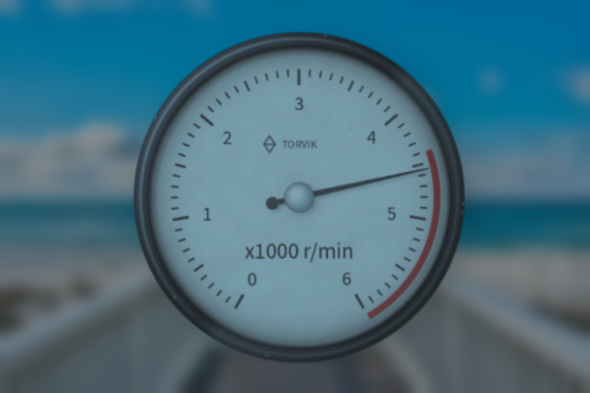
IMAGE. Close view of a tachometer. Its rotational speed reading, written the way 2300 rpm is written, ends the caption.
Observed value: 4550 rpm
